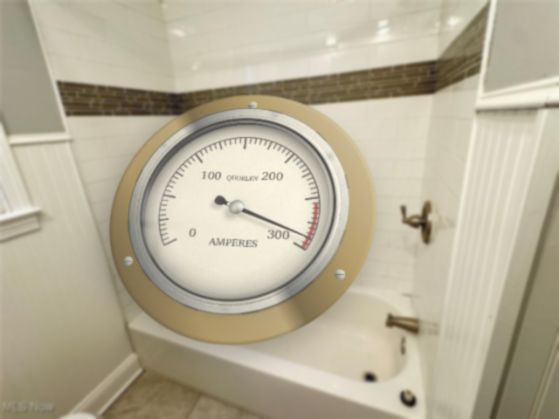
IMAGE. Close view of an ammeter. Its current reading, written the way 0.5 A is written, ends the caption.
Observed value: 290 A
